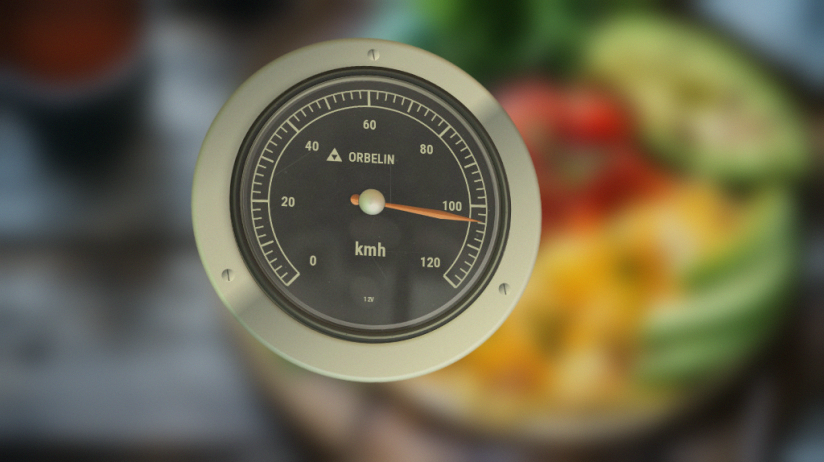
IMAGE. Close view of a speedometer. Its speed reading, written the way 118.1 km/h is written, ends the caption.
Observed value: 104 km/h
